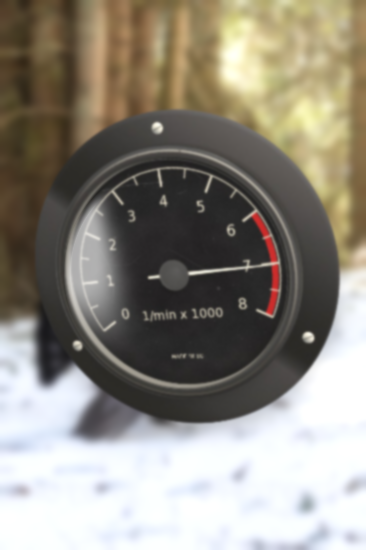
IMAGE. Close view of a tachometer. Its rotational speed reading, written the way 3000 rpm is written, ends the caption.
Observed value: 7000 rpm
